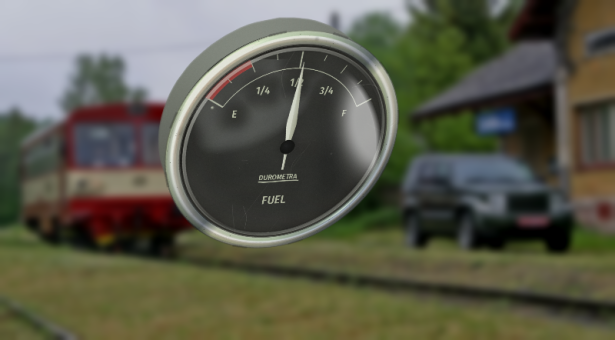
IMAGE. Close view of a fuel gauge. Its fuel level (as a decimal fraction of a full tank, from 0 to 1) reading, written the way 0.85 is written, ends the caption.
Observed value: 0.5
